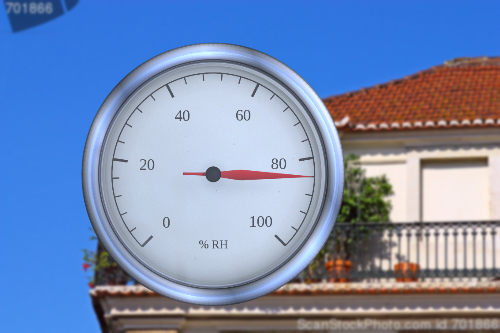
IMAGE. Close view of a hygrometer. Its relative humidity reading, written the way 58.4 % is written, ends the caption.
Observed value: 84 %
